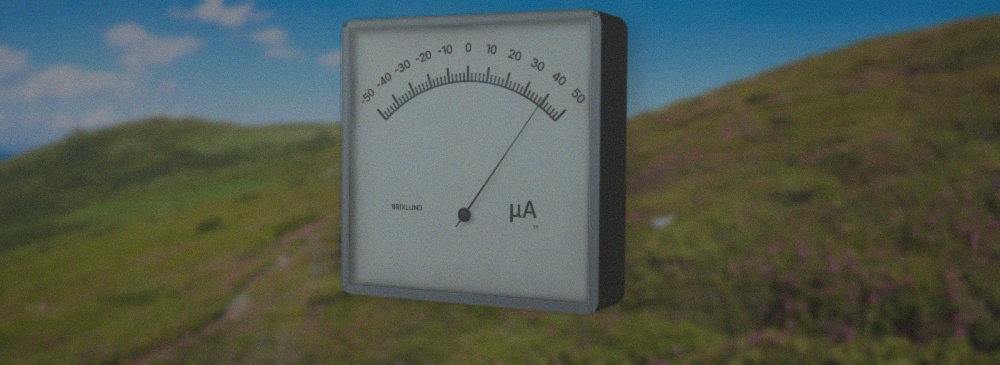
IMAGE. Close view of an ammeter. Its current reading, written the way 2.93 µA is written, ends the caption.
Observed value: 40 µA
